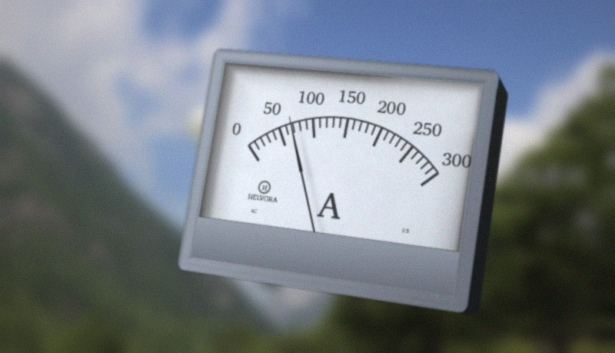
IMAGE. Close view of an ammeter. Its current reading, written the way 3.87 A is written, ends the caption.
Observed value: 70 A
